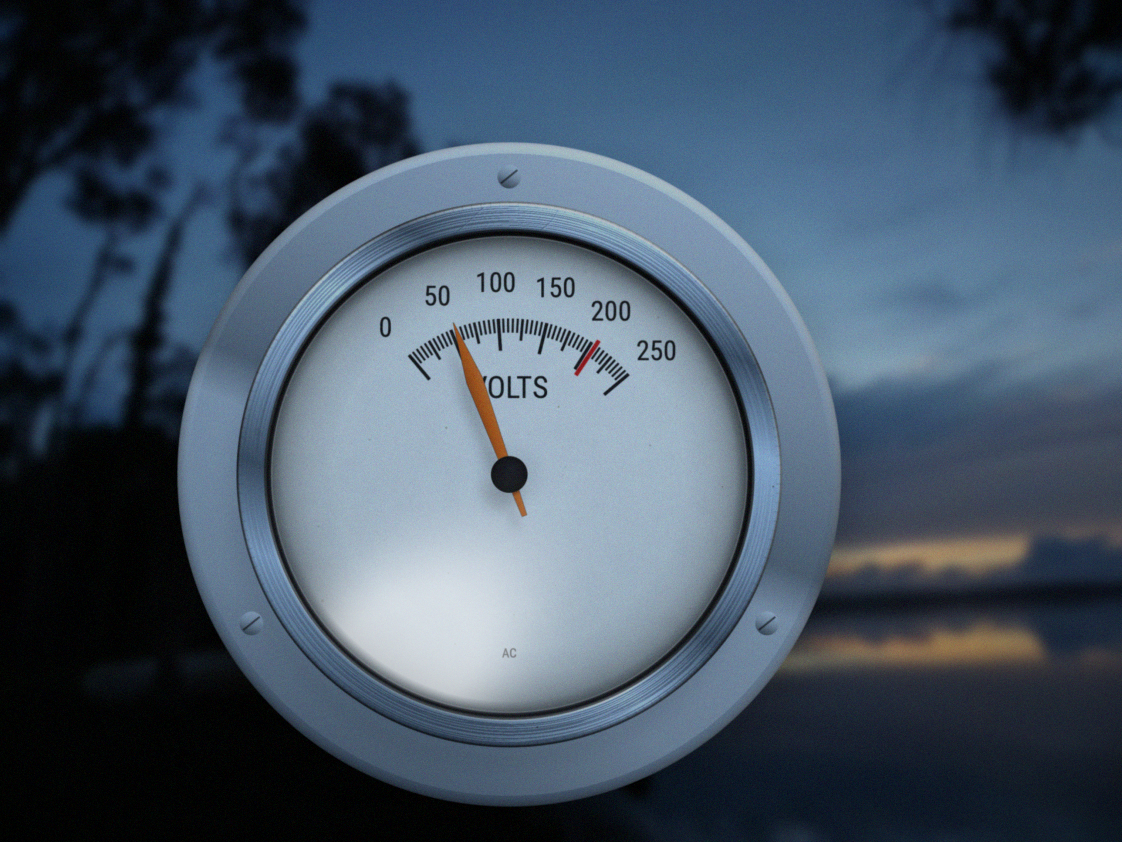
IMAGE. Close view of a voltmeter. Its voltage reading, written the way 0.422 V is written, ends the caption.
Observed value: 55 V
